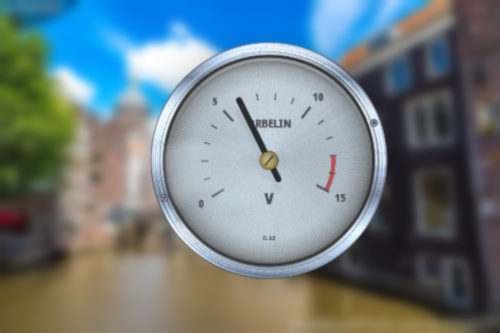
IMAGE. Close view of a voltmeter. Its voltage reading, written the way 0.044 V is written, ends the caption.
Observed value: 6 V
